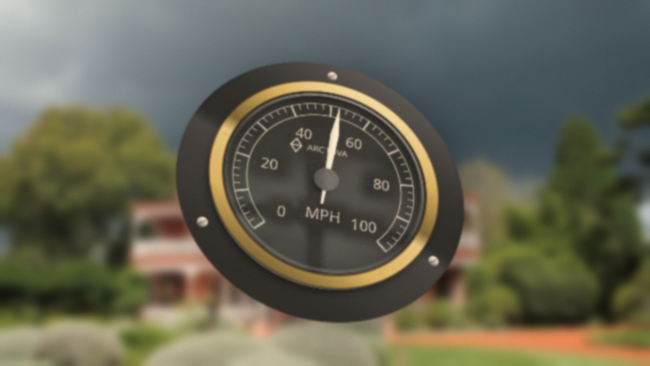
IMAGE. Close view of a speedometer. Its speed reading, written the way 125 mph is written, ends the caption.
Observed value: 52 mph
